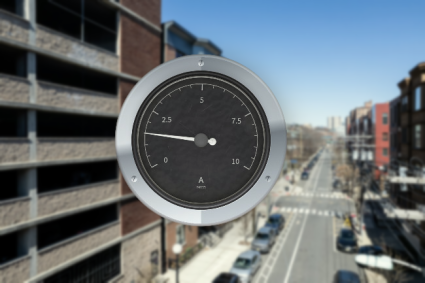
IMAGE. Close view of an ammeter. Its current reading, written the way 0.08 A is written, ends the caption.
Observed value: 1.5 A
